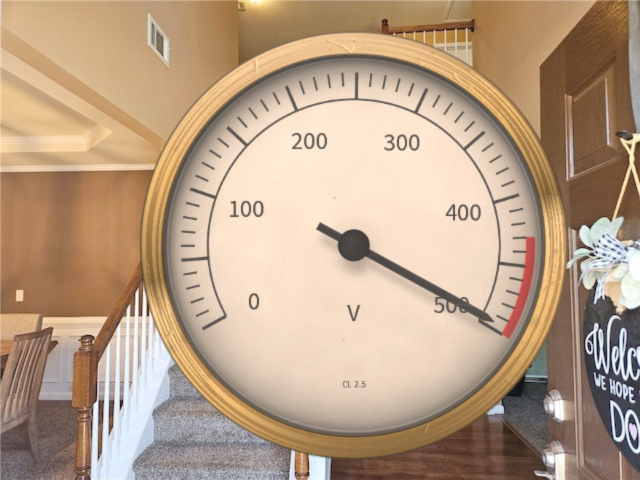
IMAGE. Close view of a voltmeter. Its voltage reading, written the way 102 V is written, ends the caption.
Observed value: 495 V
